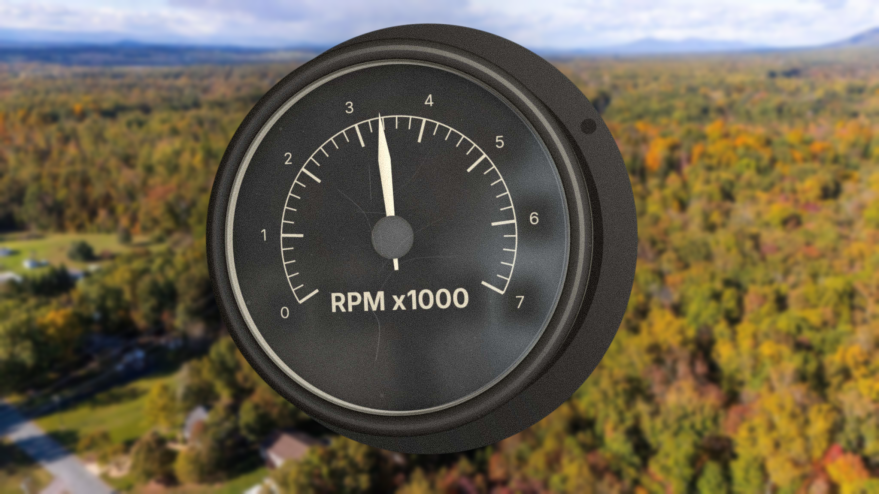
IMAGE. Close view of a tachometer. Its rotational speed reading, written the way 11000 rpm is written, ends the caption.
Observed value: 3400 rpm
